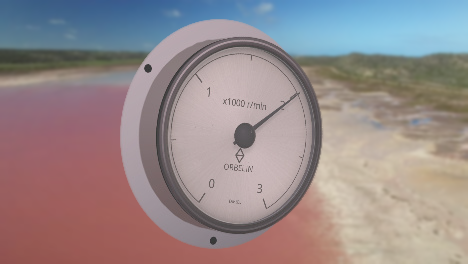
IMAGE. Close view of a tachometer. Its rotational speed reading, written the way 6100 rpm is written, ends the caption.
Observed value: 2000 rpm
